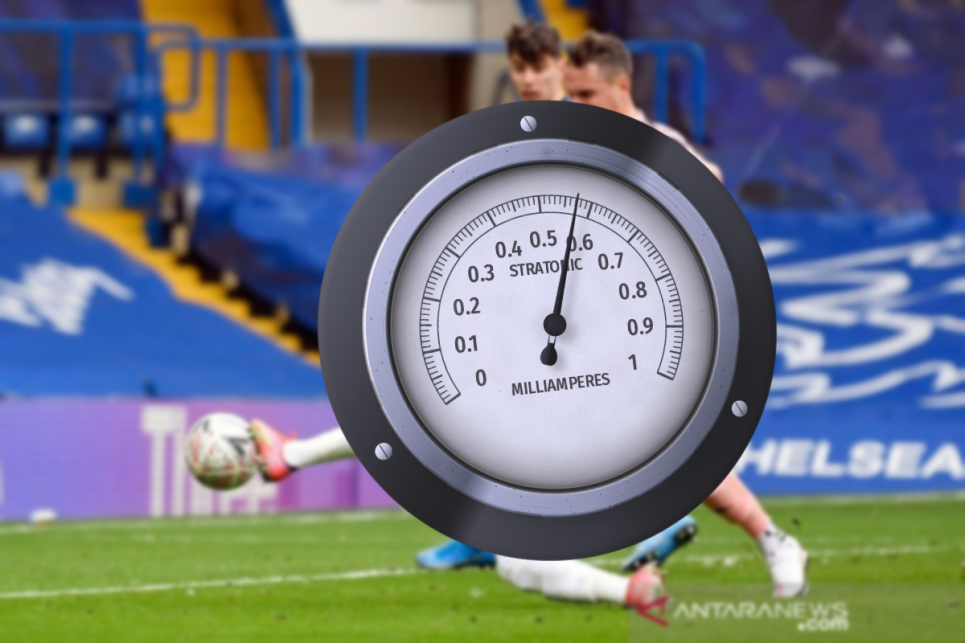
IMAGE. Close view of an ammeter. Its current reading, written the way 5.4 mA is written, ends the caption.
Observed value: 0.57 mA
